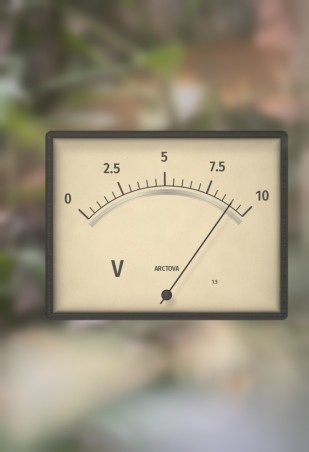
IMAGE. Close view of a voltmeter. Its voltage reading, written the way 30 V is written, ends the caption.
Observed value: 9 V
